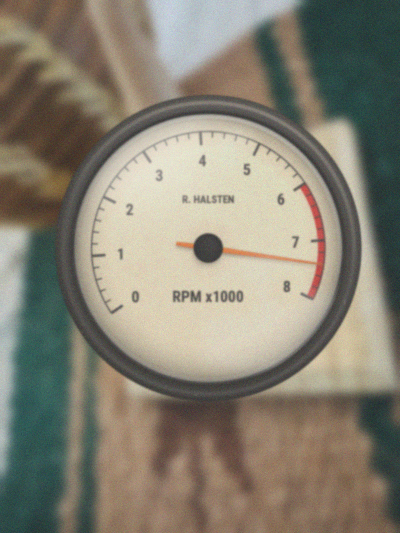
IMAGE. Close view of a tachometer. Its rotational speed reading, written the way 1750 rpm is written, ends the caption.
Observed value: 7400 rpm
